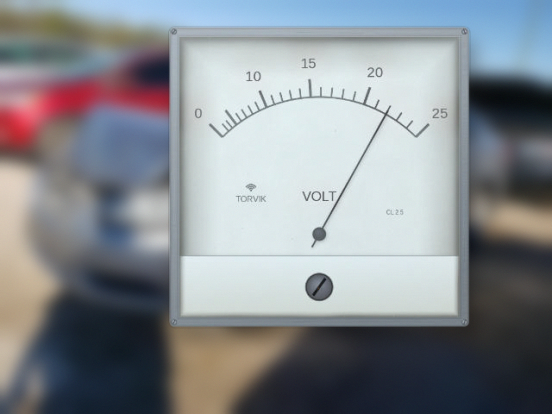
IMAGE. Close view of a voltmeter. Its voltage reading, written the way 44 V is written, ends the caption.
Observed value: 22 V
